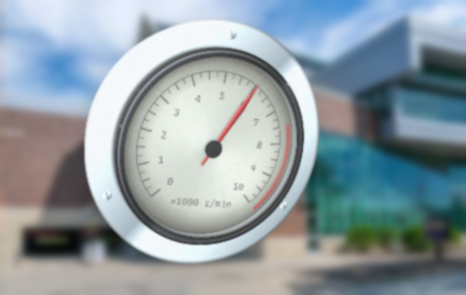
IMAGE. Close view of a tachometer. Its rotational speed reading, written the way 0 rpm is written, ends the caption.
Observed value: 6000 rpm
